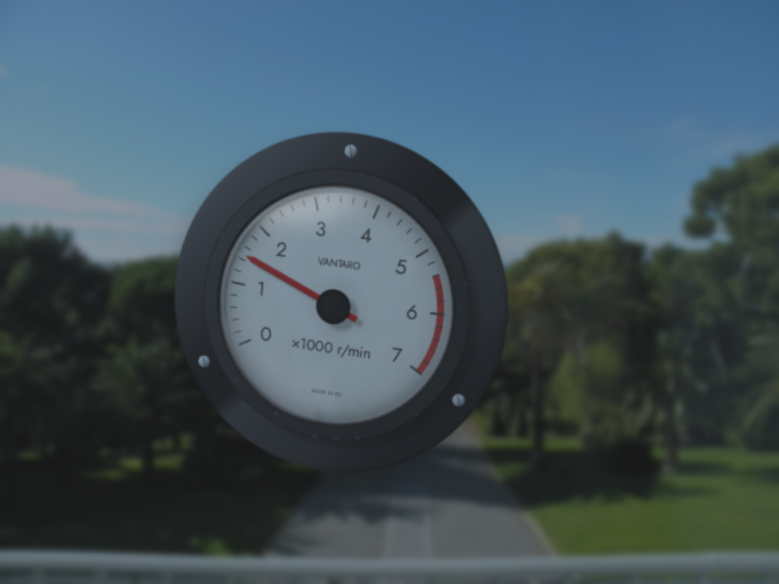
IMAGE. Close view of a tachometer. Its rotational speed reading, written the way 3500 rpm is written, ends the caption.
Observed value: 1500 rpm
